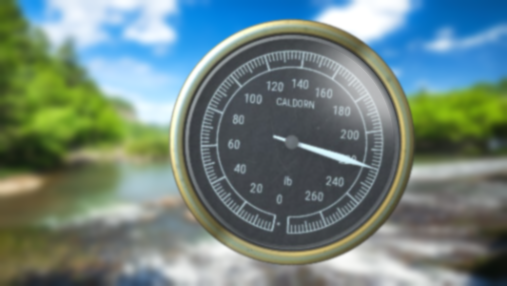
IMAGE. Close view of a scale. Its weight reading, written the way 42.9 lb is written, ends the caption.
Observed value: 220 lb
